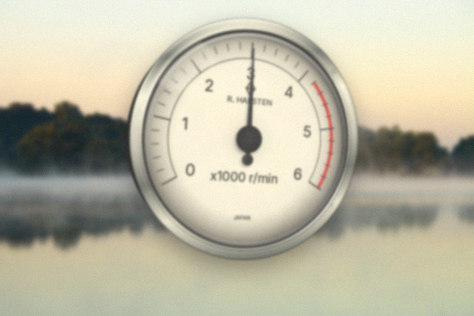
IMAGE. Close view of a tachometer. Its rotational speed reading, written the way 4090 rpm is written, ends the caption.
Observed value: 3000 rpm
